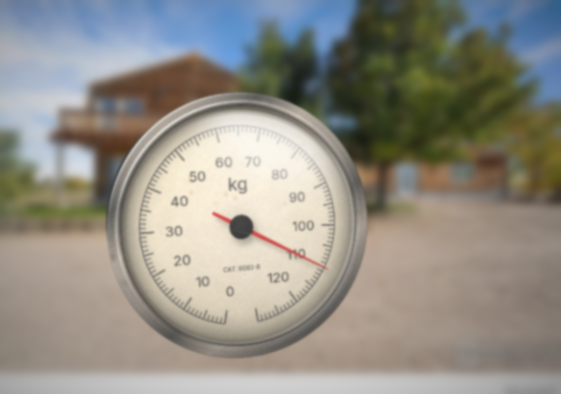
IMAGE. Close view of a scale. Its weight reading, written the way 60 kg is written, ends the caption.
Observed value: 110 kg
